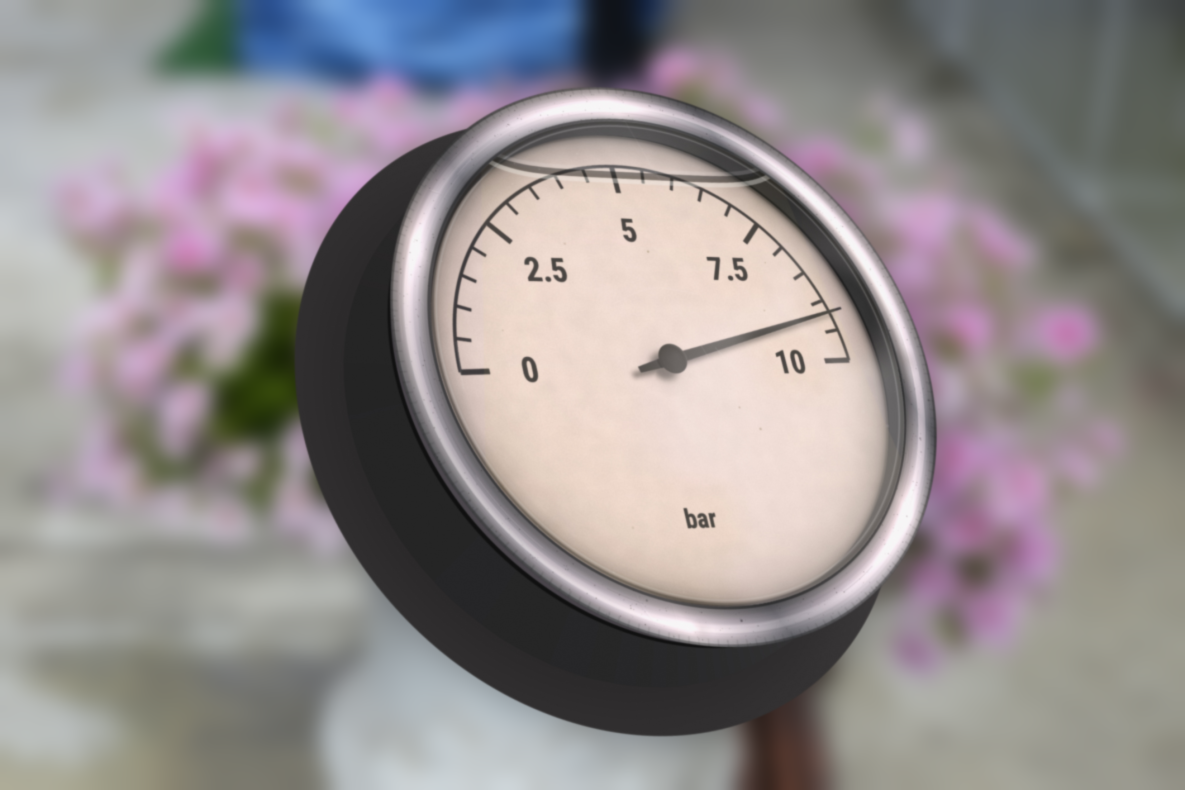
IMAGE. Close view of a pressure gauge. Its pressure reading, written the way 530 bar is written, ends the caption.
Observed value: 9.25 bar
